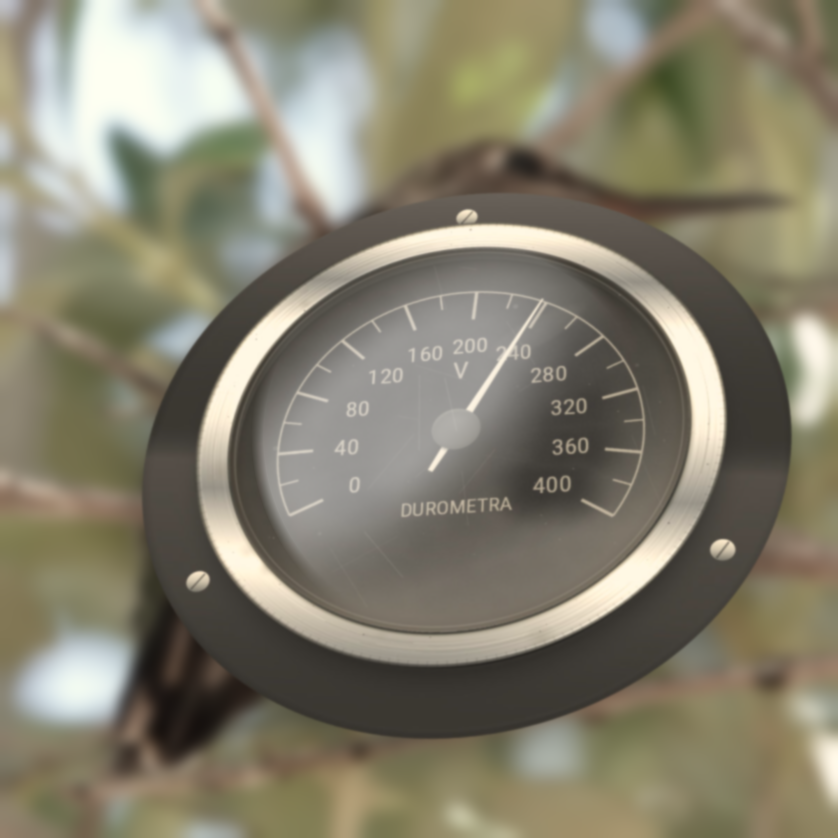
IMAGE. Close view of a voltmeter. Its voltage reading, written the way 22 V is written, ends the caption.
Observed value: 240 V
